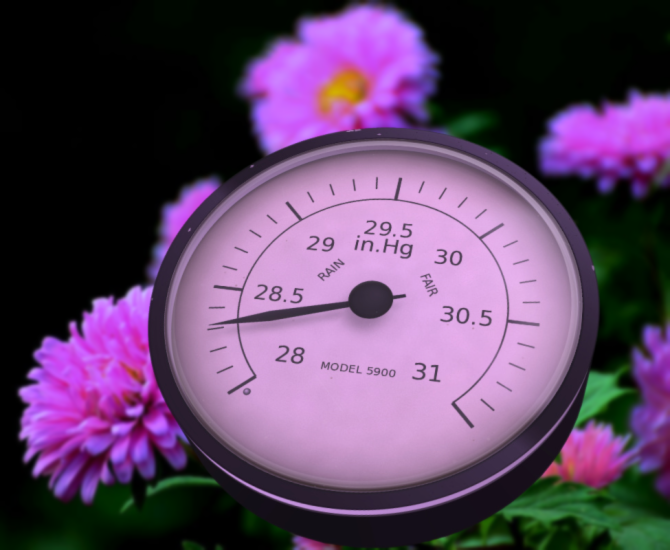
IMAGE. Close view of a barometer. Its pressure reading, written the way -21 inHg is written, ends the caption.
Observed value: 28.3 inHg
